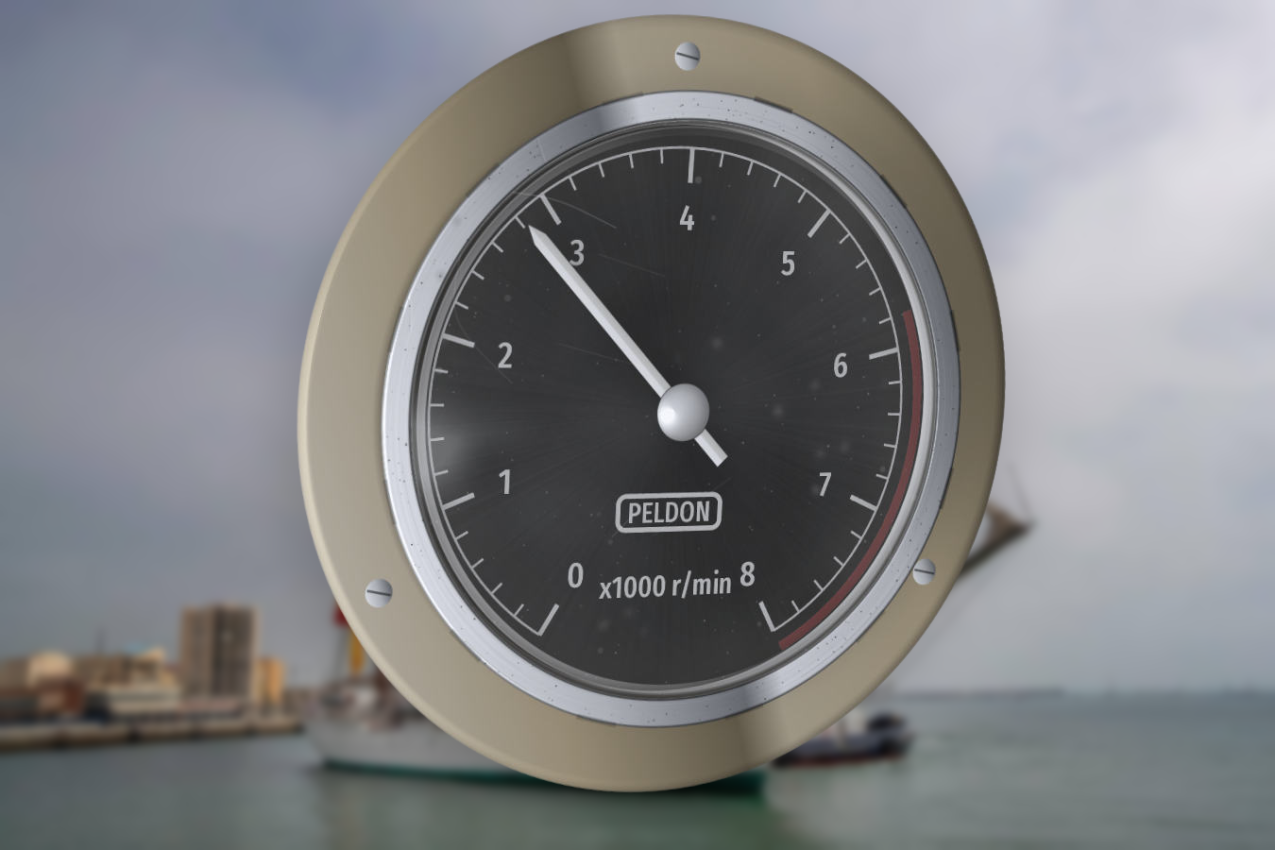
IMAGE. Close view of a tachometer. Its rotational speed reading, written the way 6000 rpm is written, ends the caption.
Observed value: 2800 rpm
